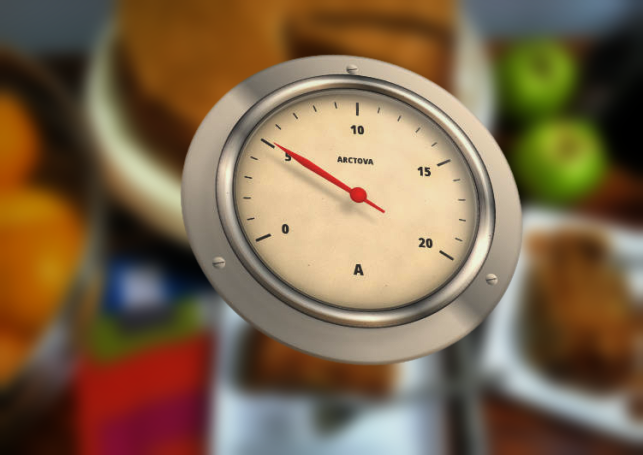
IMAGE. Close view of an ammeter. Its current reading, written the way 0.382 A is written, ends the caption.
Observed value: 5 A
